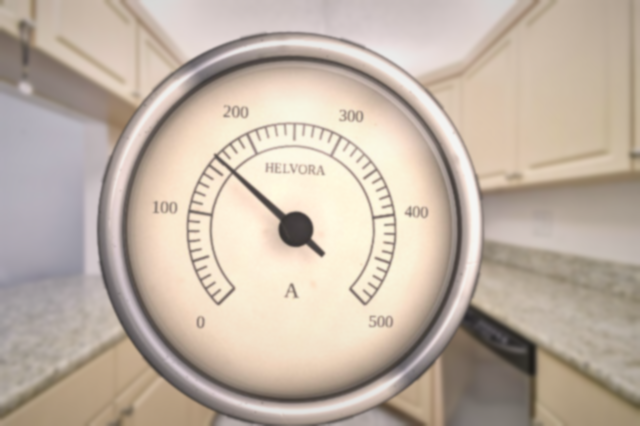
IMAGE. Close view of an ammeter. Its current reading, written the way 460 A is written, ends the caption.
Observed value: 160 A
